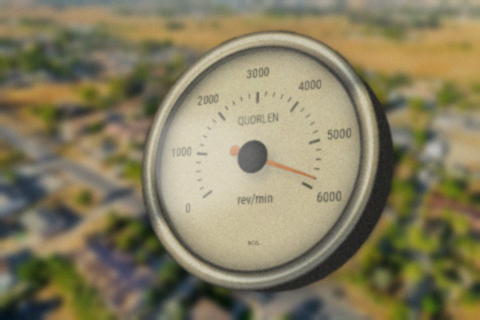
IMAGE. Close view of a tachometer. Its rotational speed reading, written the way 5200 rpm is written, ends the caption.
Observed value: 5800 rpm
